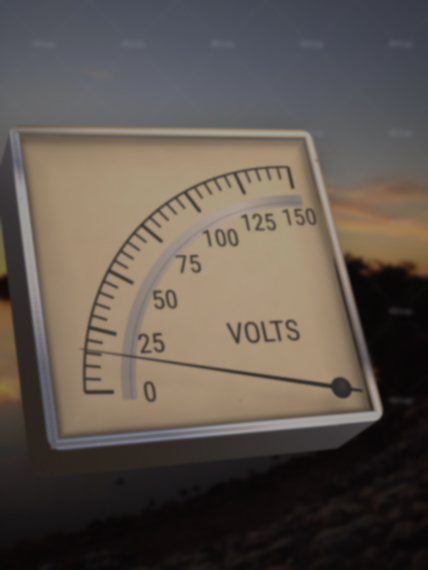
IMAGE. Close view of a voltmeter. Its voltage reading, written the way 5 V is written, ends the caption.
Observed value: 15 V
